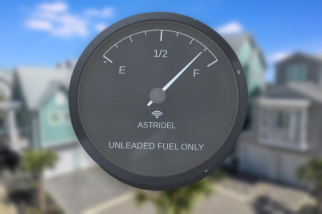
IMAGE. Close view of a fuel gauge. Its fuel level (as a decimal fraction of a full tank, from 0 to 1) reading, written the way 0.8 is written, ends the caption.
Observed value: 0.875
